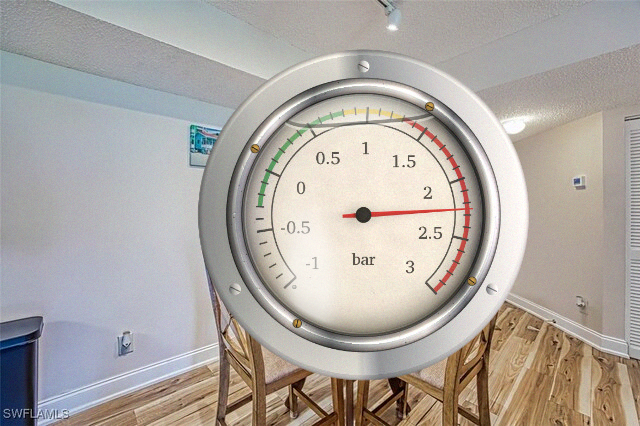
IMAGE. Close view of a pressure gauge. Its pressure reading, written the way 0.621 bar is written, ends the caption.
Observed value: 2.25 bar
